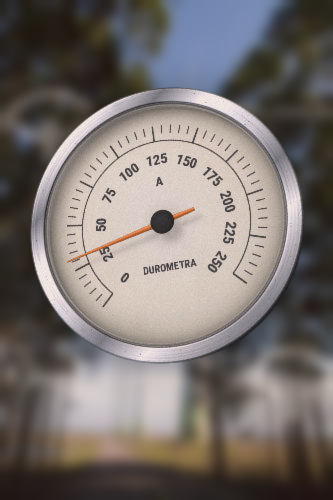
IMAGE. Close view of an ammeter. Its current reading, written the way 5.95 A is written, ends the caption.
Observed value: 30 A
